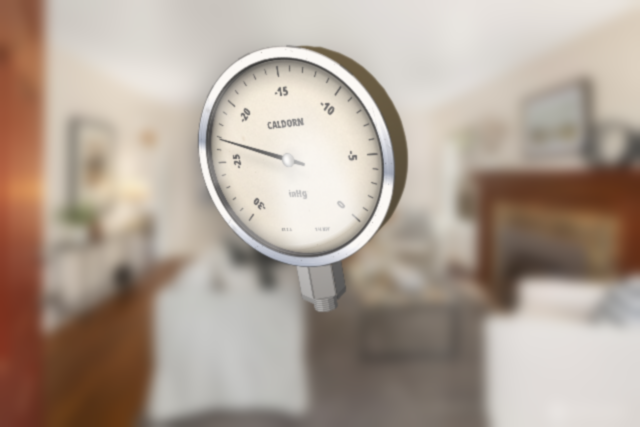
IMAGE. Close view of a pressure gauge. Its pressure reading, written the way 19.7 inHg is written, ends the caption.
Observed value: -23 inHg
